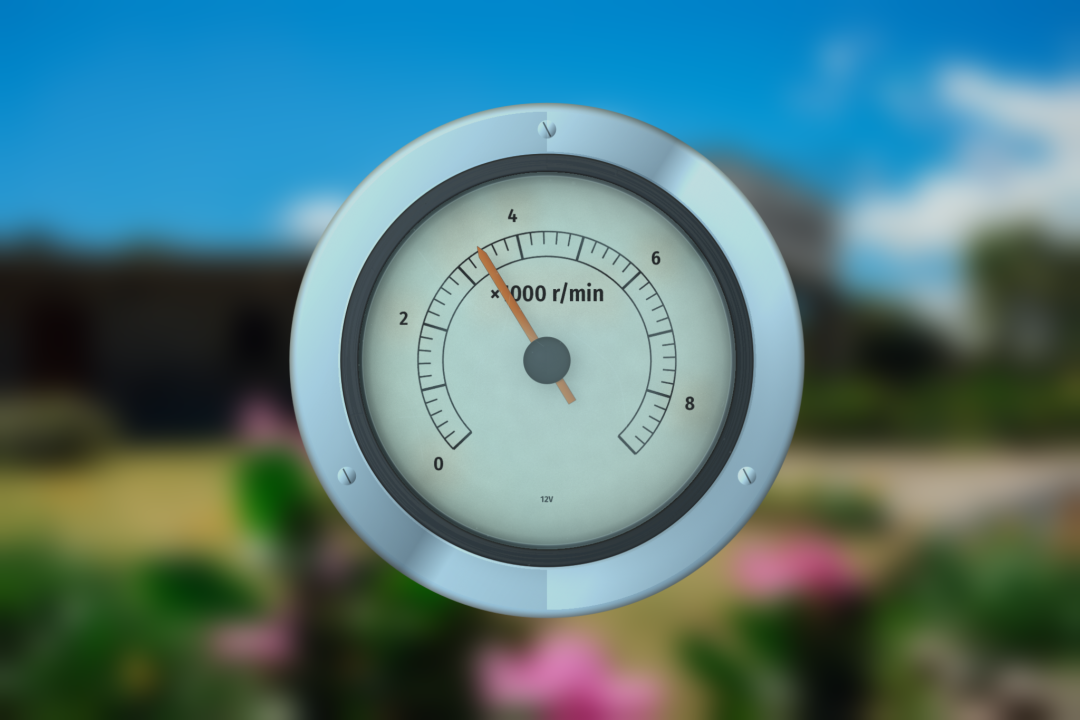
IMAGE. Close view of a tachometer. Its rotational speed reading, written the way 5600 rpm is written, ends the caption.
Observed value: 3400 rpm
